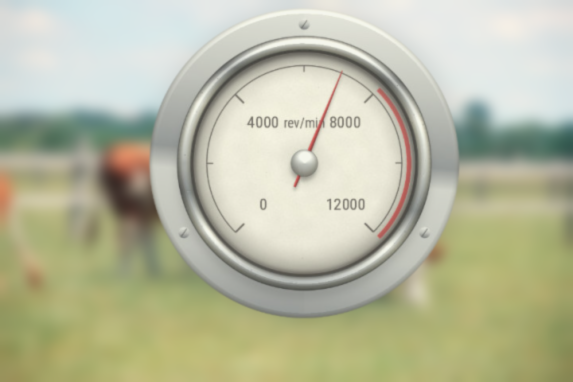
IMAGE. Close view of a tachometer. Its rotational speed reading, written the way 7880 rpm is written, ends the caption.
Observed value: 7000 rpm
